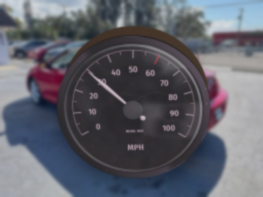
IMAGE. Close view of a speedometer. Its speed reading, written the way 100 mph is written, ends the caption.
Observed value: 30 mph
